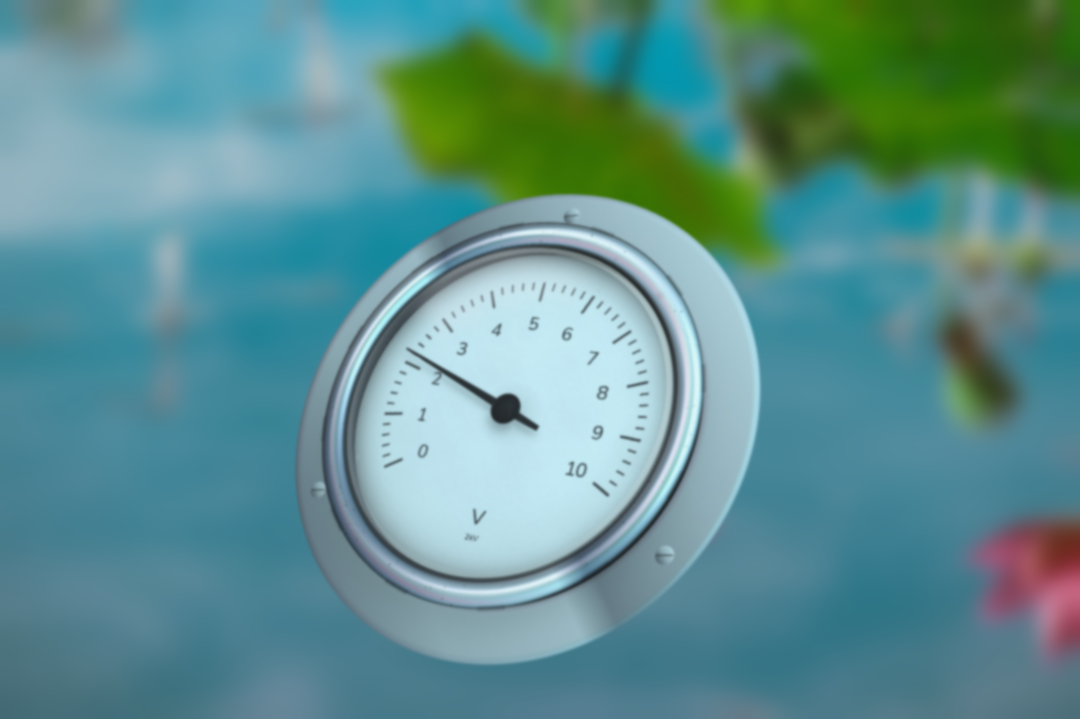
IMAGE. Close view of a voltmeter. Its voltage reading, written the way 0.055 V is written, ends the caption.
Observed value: 2.2 V
